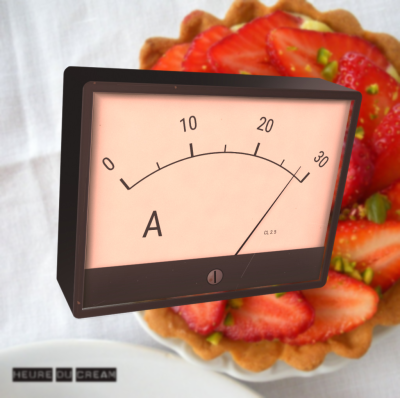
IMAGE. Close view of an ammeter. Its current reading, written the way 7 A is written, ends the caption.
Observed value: 27.5 A
